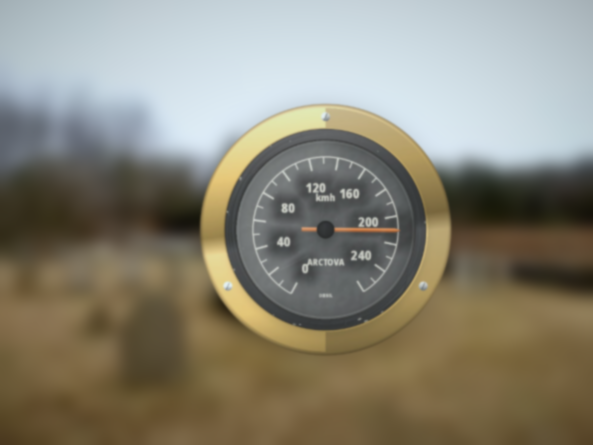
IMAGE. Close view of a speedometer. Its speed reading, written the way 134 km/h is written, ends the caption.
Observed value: 210 km/h
